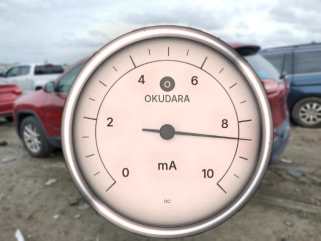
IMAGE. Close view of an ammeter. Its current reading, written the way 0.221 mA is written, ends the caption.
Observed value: 8.5 mA
